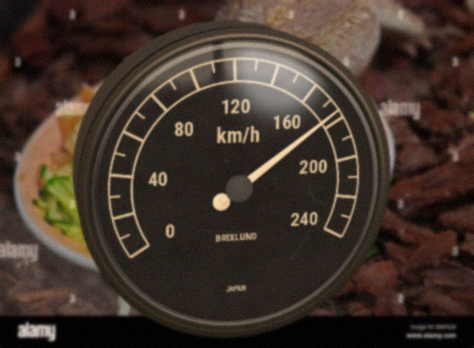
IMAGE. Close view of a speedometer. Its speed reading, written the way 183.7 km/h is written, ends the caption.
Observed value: 175 km/h
